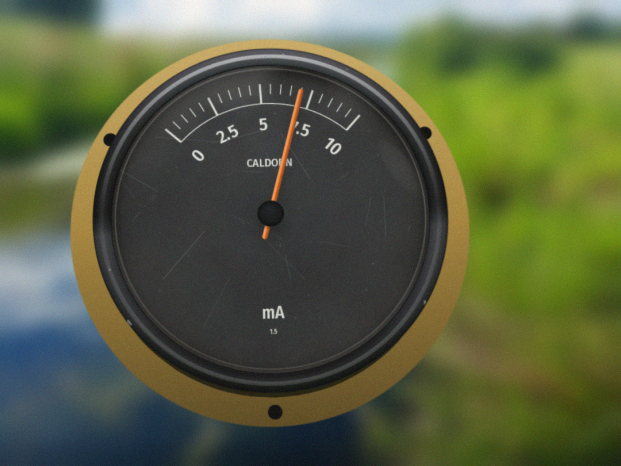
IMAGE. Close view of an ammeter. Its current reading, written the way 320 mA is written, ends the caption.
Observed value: 7 mA
